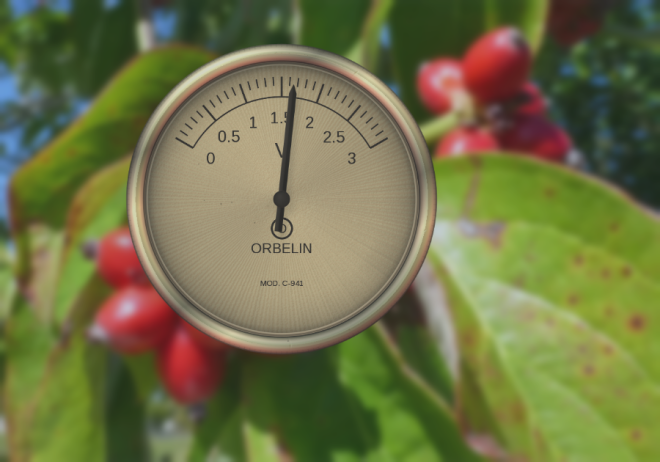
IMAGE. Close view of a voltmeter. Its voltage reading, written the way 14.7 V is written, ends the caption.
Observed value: 1.65 V
